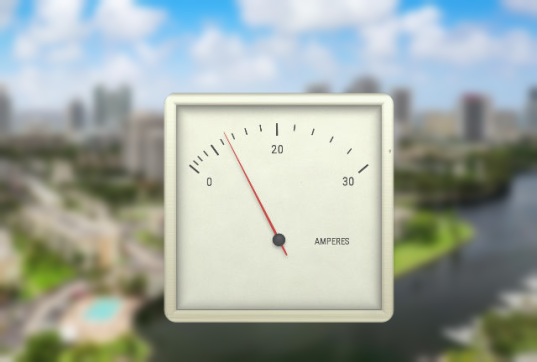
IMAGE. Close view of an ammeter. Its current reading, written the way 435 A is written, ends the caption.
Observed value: 13 A
